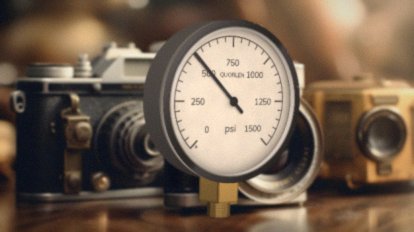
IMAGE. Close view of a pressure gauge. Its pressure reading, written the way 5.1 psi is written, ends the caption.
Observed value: 500 psi
